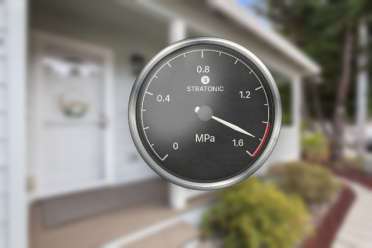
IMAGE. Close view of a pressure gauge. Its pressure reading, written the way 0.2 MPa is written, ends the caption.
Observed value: 1.5 MPa
